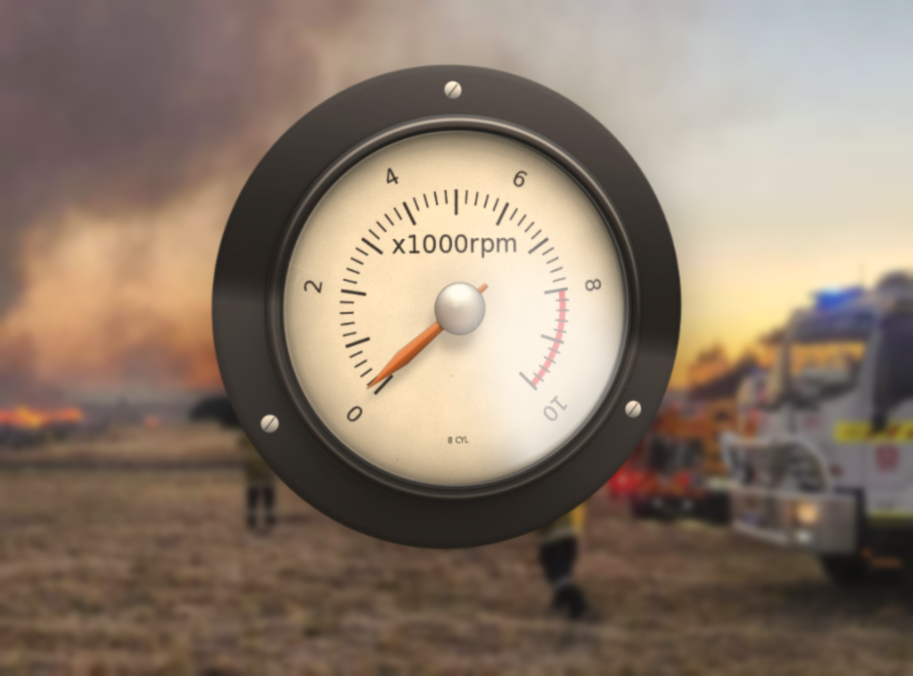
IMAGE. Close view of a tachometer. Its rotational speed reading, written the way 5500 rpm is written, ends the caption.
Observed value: 200 rpm
